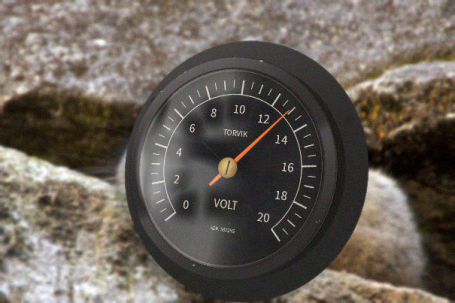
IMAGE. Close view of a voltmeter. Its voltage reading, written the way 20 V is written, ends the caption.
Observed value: 13 V
